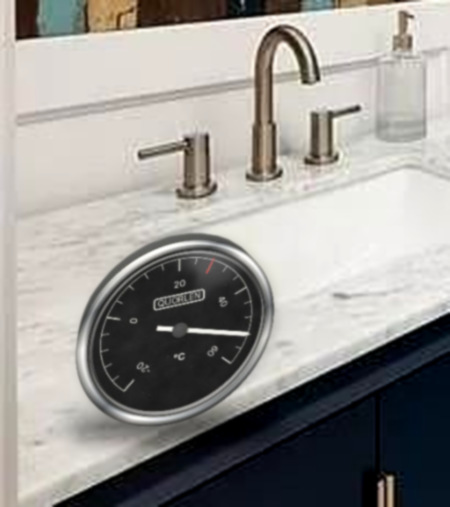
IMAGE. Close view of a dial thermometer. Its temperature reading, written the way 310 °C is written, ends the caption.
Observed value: 52 °C
